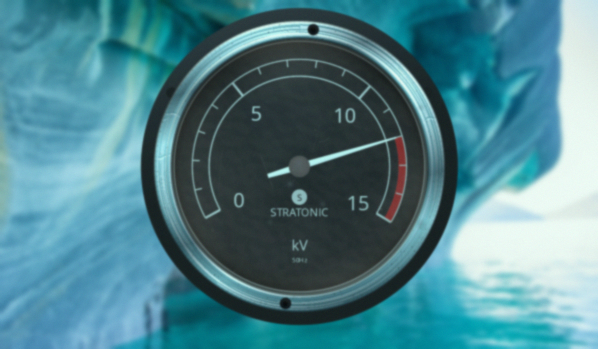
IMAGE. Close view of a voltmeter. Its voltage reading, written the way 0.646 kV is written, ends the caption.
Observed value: 12 kV
